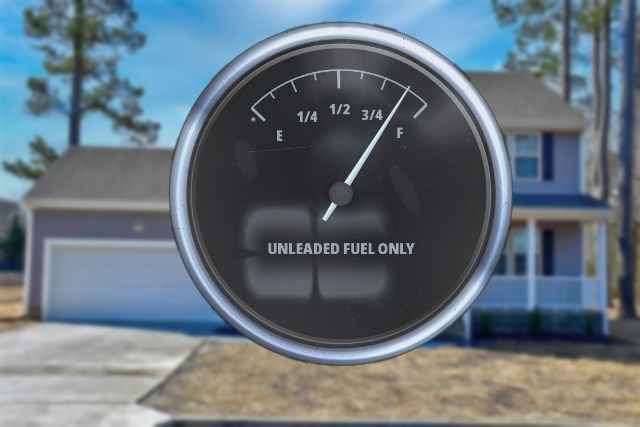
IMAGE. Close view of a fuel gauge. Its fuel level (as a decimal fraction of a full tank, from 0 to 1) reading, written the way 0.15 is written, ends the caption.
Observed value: 0.875
